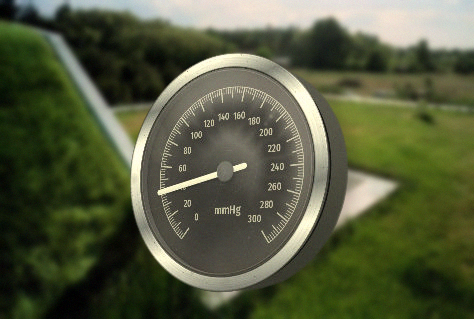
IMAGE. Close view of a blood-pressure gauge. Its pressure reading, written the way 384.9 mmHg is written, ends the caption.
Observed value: 40 mmHg
